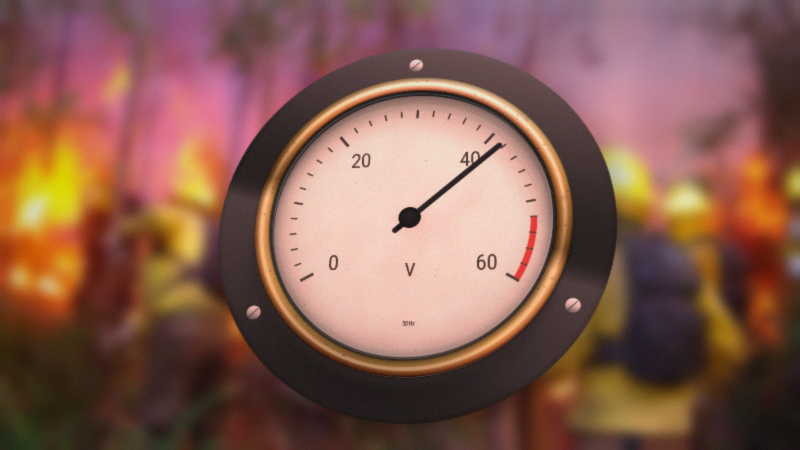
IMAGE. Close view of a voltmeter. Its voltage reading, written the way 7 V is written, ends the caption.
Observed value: 42 V
